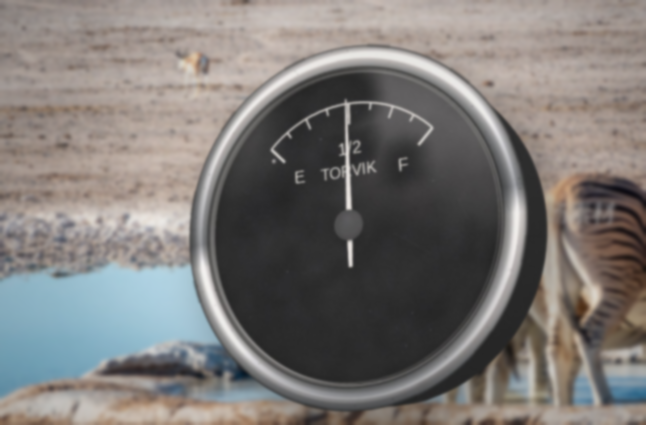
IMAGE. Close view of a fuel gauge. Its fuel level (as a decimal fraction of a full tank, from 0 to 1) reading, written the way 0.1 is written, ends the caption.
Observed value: 0.5
